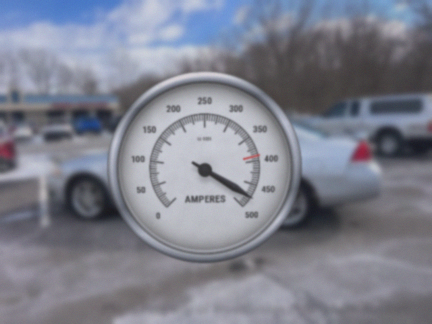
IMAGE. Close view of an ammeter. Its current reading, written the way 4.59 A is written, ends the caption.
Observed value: 475 A
